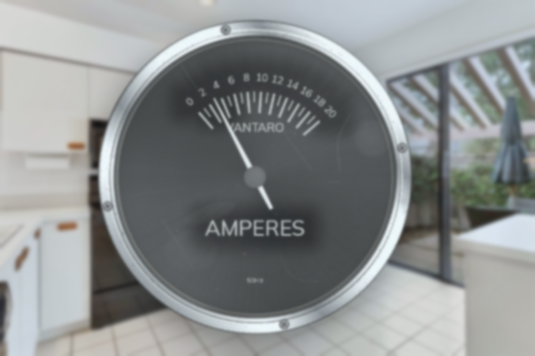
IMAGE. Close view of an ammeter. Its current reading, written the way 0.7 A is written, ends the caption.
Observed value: 3 A
